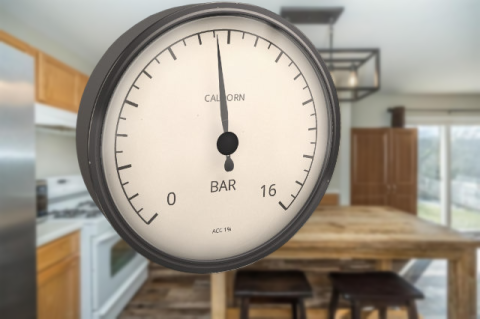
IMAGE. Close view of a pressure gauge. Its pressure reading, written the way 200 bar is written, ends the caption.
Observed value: 7.5 bar
